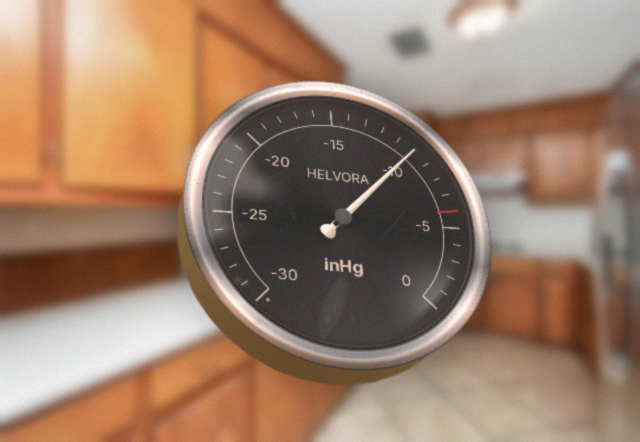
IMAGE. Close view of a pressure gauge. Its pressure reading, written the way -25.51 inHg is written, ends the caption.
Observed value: -10 inHg
